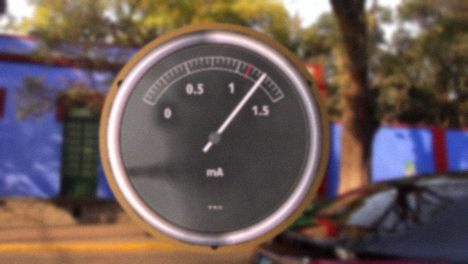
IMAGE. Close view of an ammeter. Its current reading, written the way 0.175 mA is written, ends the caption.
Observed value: 1.25 mA
